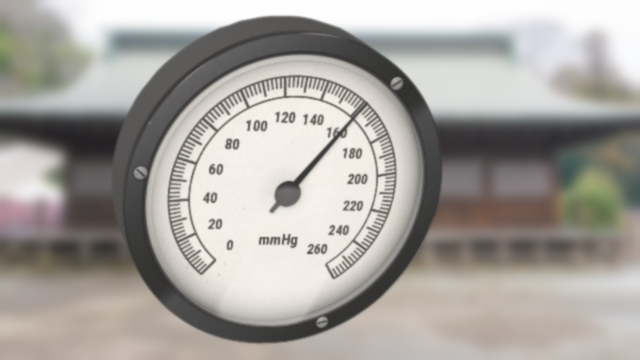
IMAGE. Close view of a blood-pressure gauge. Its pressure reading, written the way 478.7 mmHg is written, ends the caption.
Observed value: 160 mmHg
